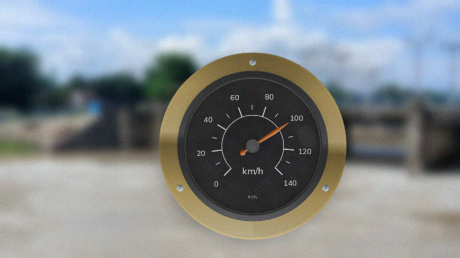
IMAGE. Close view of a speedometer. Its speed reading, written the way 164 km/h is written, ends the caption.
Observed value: 100 km/h
